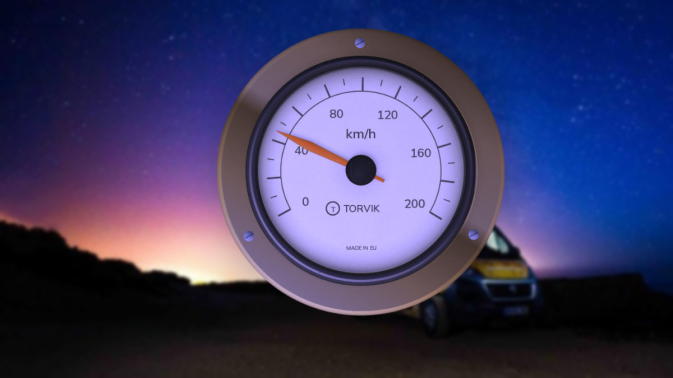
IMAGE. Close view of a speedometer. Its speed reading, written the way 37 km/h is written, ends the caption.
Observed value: 45 km/h
